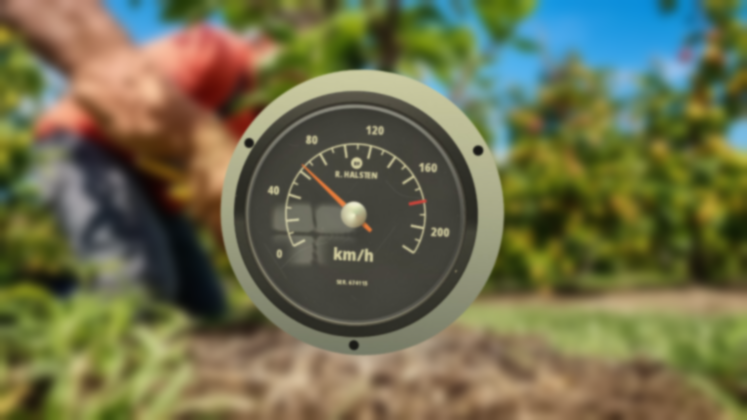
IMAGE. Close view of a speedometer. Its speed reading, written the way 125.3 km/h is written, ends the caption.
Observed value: 65 km/h
